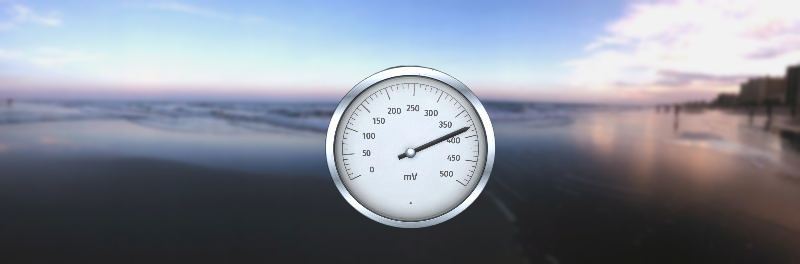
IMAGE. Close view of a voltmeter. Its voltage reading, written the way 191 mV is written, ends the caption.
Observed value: 380 mV
